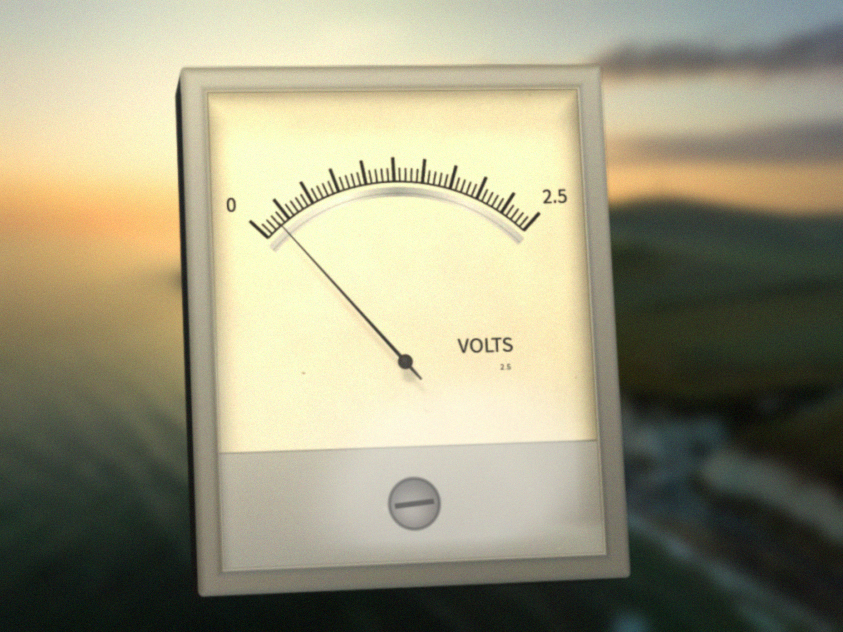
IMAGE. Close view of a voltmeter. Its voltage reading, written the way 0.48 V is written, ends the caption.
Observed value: 0.15 V
